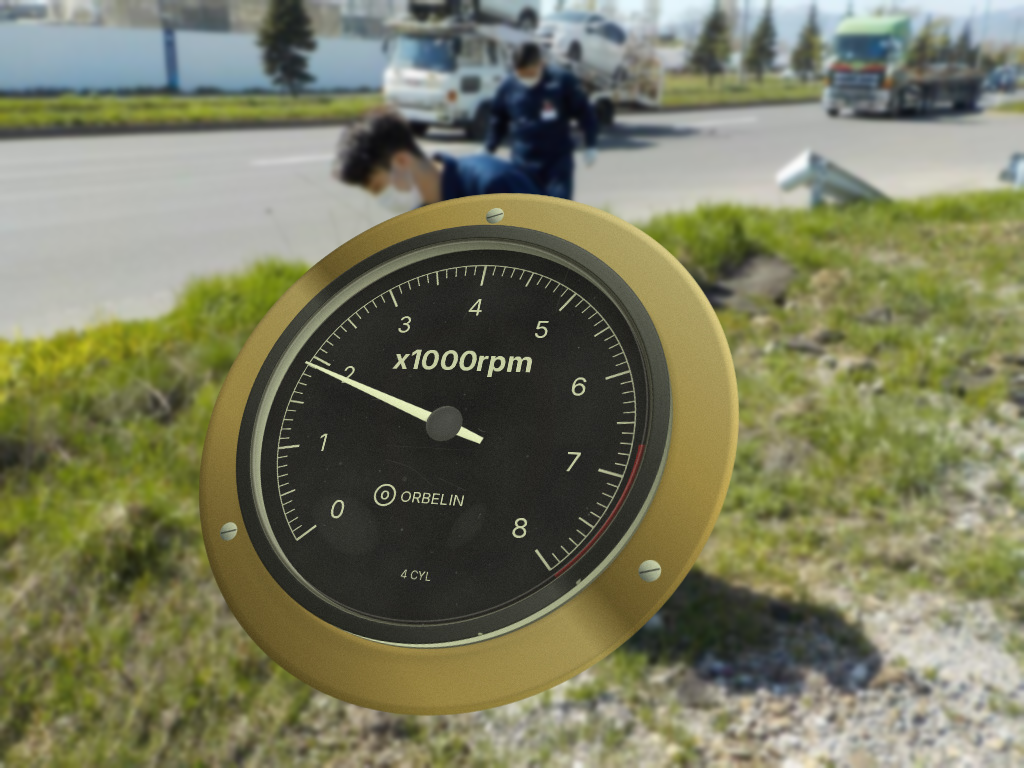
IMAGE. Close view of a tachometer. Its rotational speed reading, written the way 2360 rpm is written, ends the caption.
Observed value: 1900 rpm
